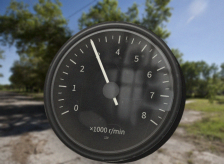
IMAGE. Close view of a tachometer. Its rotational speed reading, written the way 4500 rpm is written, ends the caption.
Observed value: 3000 rpm
